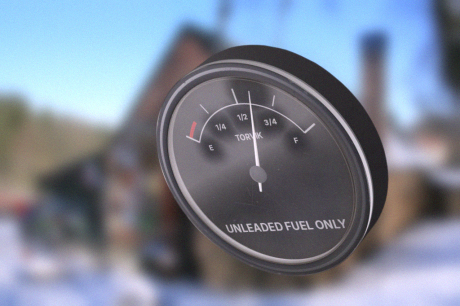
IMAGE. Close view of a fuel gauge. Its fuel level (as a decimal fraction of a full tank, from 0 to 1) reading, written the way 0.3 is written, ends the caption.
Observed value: 0.625
